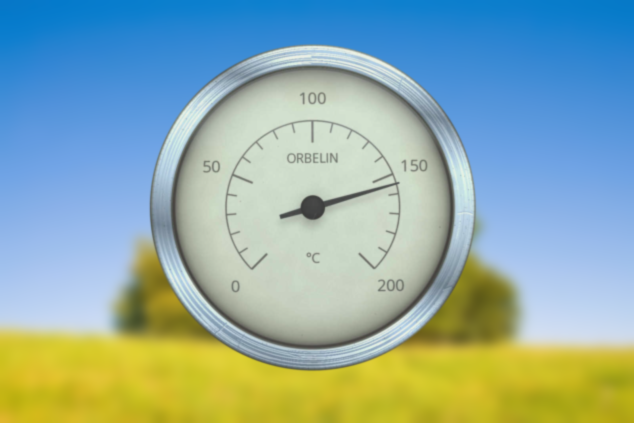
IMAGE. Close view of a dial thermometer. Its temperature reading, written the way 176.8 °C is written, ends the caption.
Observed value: 155 °C
